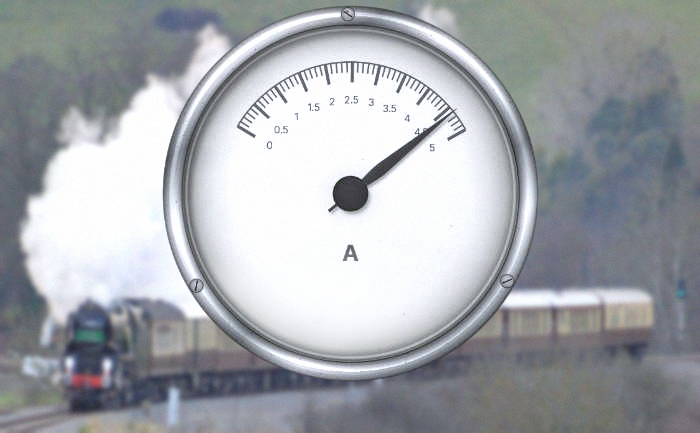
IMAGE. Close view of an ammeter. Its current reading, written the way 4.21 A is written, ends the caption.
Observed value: 4.6 A
